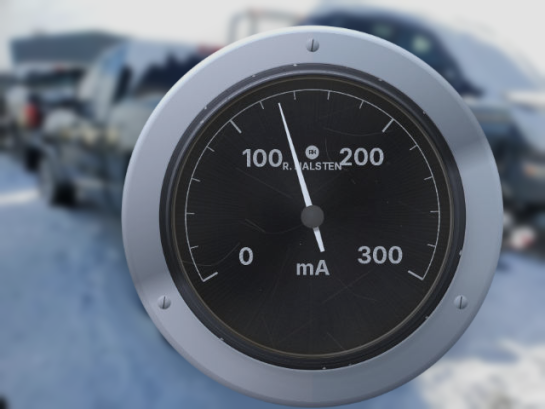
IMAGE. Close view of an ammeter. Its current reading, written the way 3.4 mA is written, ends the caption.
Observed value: 130 mA
